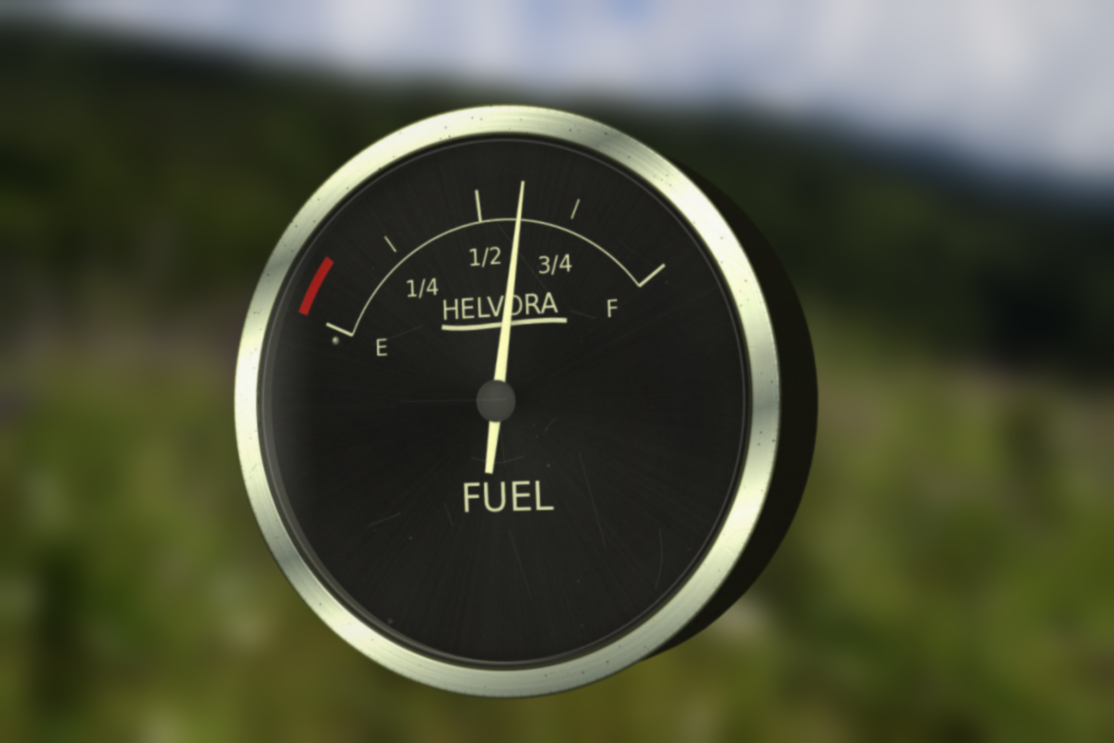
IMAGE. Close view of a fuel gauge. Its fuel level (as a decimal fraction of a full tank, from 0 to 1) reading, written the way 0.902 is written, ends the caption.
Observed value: 0.625
